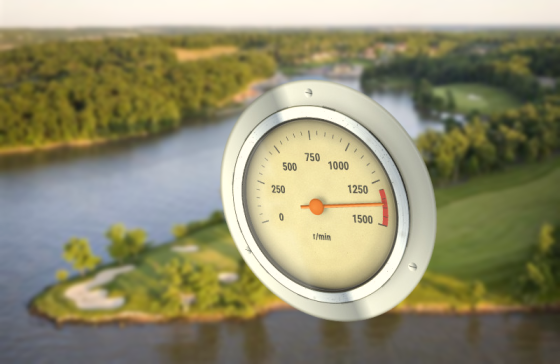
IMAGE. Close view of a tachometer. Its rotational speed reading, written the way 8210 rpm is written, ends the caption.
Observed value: 1375 rpm
